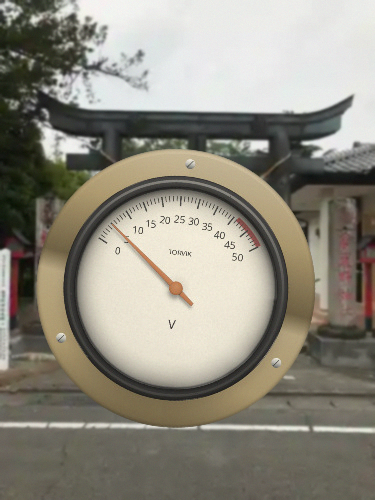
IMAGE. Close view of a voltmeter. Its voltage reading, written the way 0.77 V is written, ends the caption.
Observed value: 5 V
